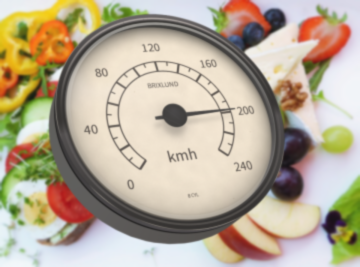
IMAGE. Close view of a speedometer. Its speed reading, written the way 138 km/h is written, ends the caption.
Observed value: 200 km/h
